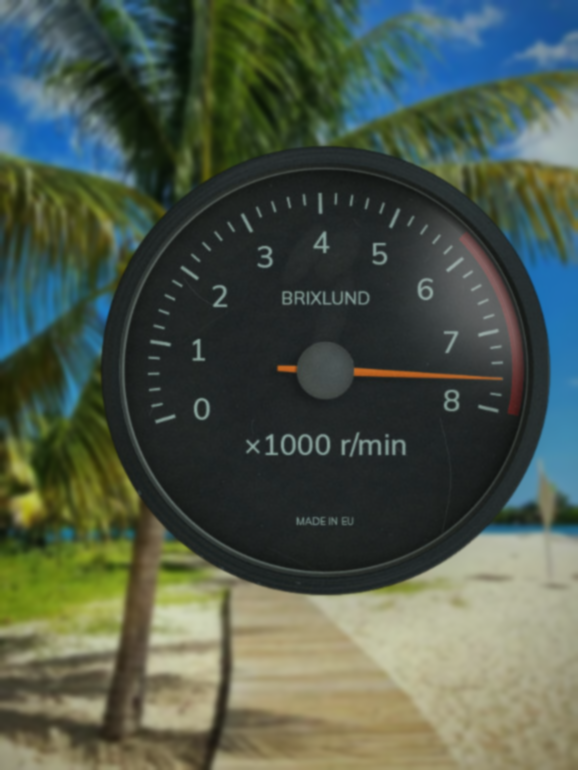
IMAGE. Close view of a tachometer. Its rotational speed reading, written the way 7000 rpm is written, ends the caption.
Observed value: 7600 rpm
